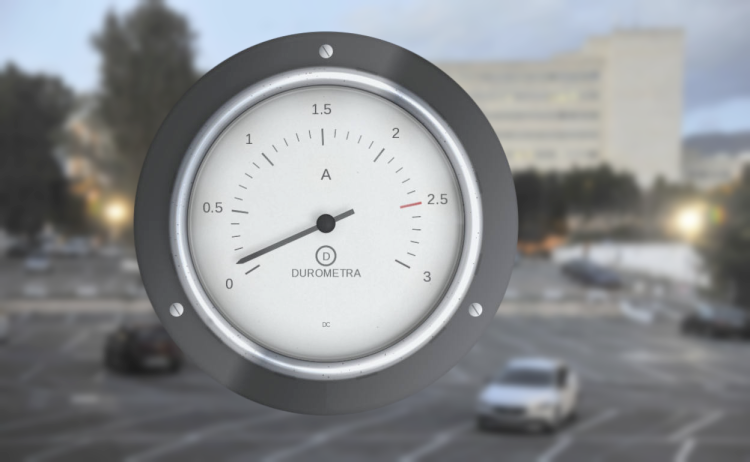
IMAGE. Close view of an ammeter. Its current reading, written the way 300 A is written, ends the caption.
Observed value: 0.1 A
